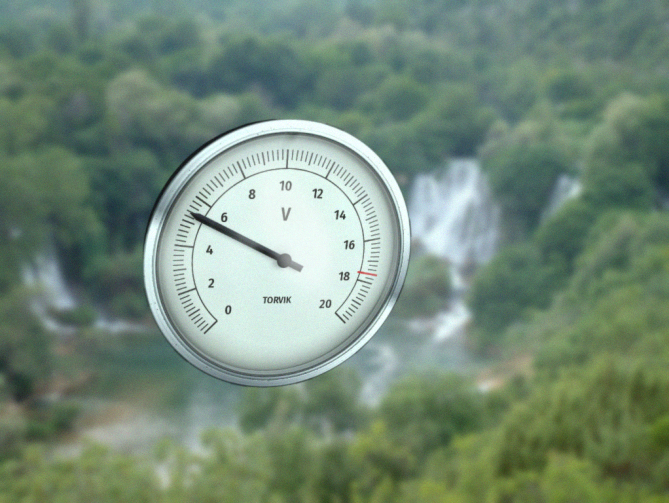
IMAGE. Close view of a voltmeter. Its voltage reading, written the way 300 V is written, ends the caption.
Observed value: 5.4 V
